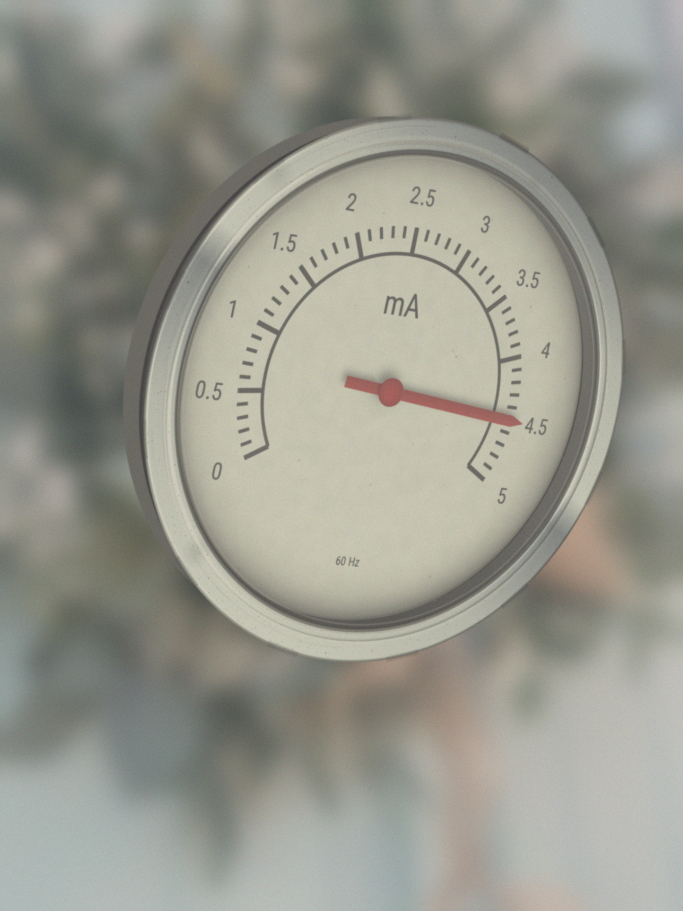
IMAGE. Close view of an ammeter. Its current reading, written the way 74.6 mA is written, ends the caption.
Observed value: 4.5 mA
